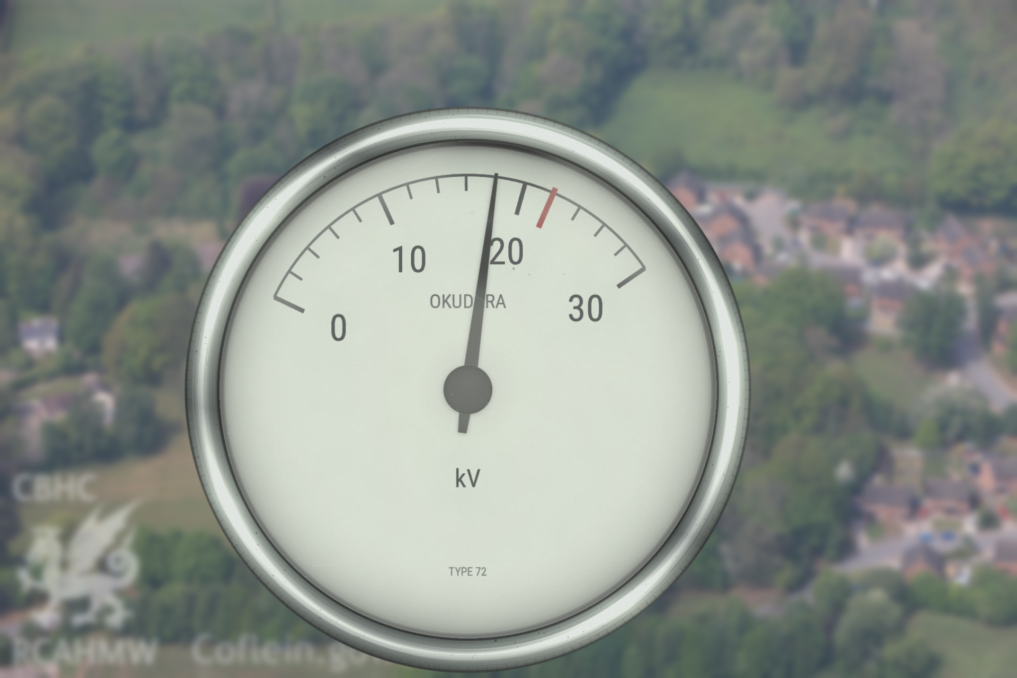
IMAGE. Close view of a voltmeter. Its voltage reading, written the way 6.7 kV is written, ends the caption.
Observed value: 18 kV
